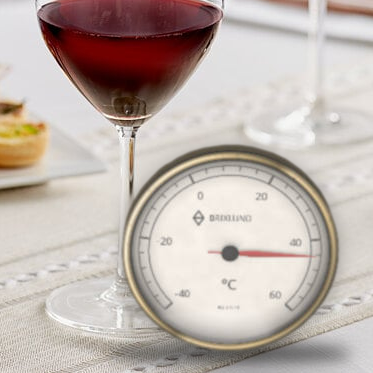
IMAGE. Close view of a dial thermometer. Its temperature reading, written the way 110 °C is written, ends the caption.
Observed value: 44 °C
